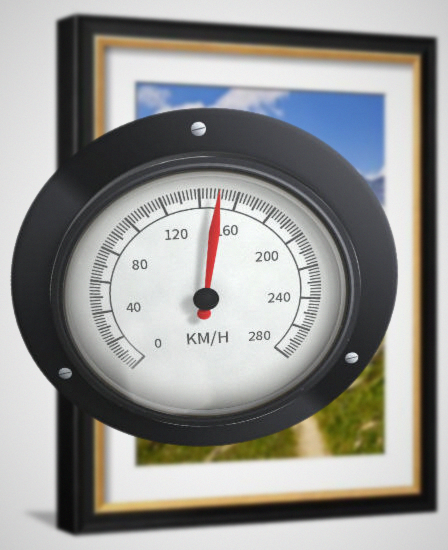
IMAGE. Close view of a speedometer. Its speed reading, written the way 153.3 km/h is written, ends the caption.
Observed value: 150 km/h
